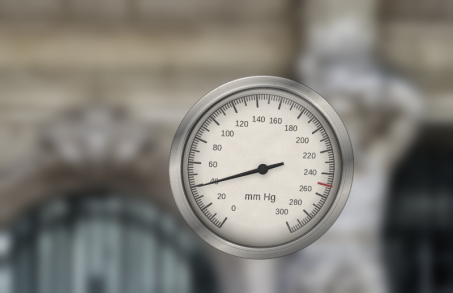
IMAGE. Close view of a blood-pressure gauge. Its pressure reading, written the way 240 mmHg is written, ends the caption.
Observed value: 40 mmHg
